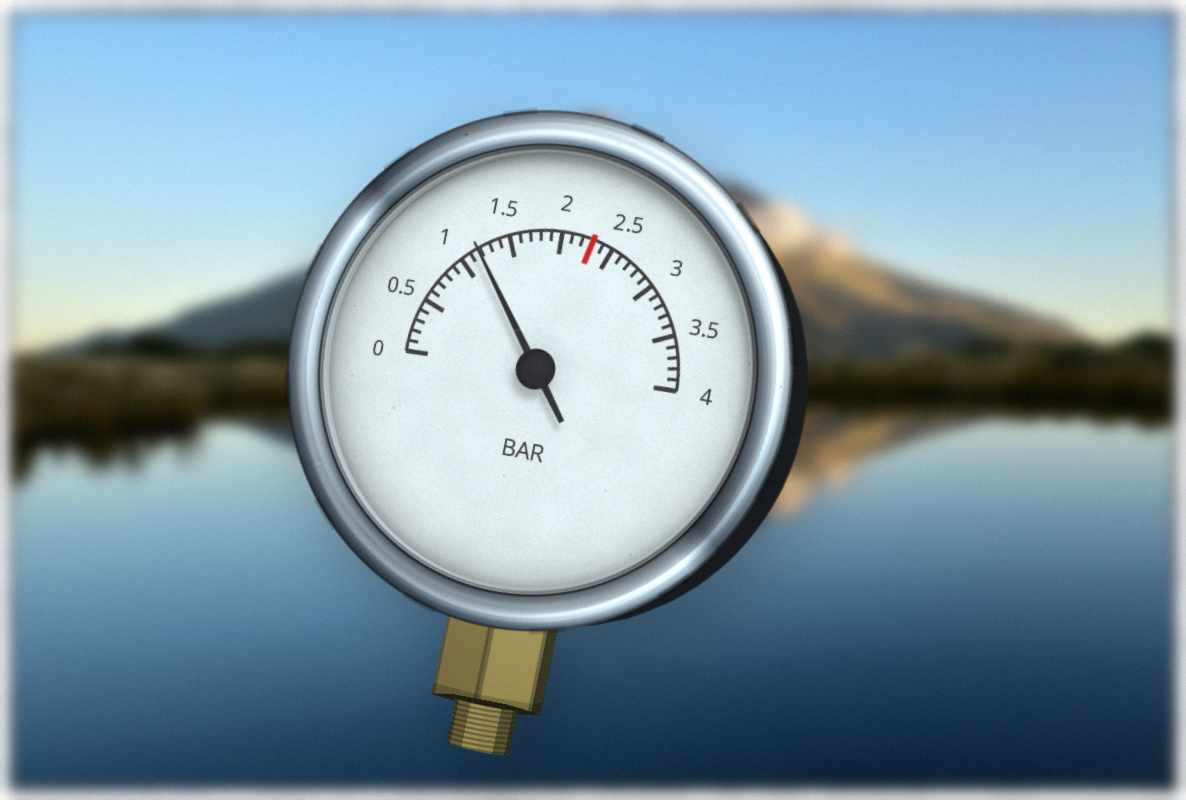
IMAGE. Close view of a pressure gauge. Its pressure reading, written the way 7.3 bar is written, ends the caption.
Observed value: 1.2 bar
